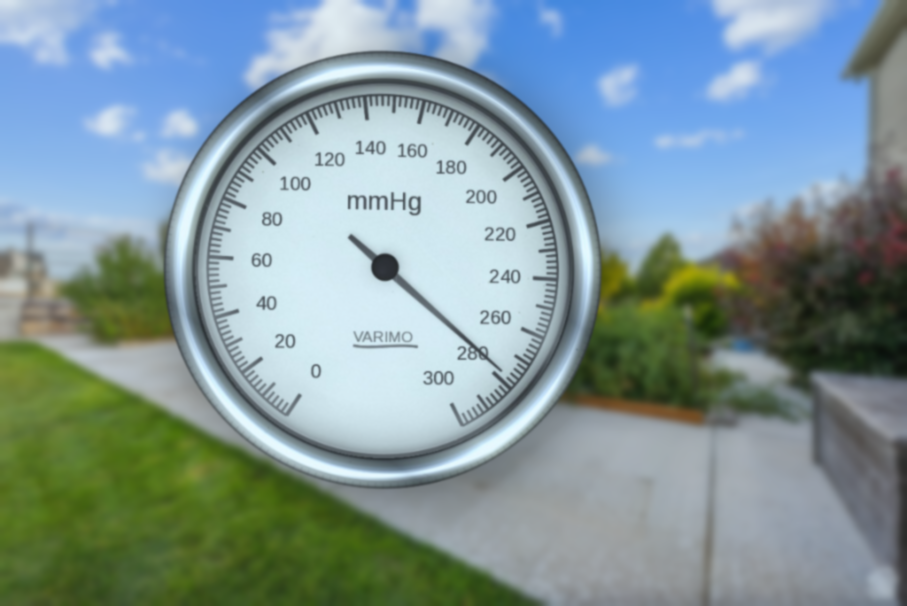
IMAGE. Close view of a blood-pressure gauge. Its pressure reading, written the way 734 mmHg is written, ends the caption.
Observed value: 278 mmHg
